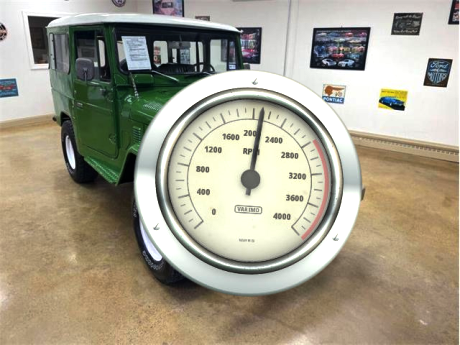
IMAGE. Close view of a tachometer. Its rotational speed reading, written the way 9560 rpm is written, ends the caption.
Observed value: 2100 rpm
